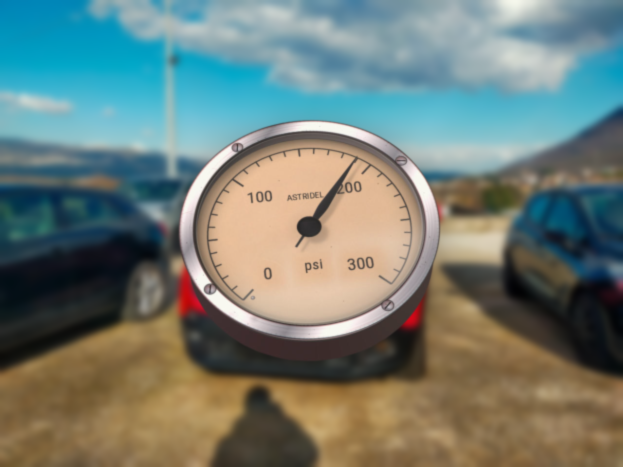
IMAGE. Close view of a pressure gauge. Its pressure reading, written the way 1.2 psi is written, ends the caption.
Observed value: 190 psi
